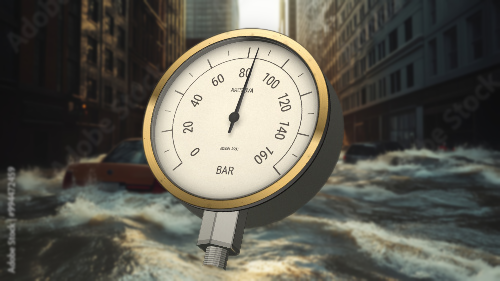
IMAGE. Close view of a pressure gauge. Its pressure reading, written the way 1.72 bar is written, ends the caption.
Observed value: 85 bar
